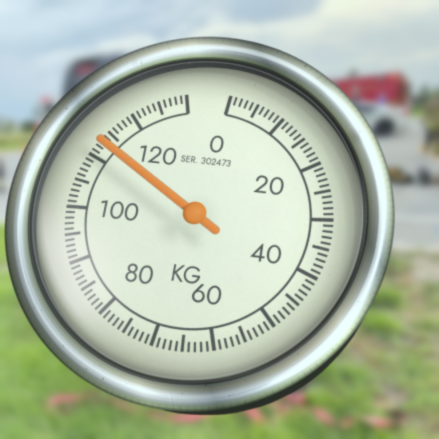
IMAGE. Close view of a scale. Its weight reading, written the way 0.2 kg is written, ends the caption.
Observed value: 113 kg
